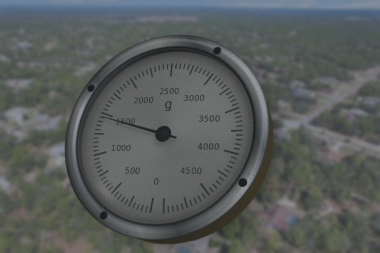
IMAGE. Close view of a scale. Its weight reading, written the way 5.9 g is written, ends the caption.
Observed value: 1450 g
